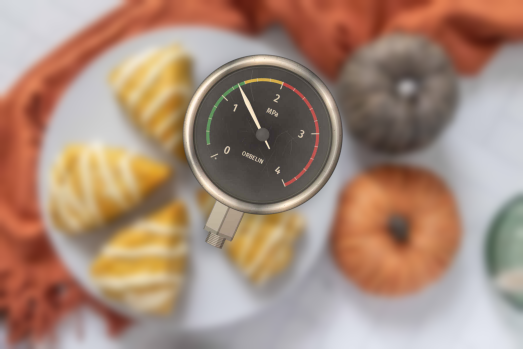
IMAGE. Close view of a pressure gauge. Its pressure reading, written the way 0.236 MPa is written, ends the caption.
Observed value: 1.3 MPa
